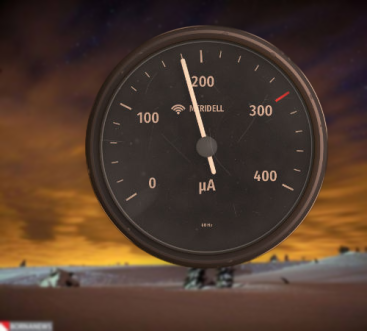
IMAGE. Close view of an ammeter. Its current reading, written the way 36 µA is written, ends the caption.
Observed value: 180 µA
